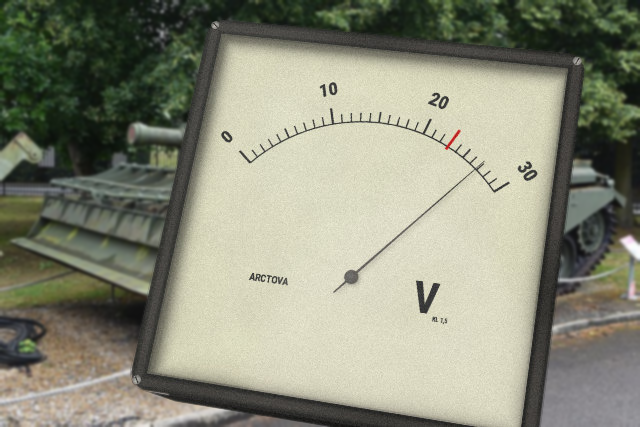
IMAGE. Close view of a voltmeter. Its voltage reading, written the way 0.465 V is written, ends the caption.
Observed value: 27 V
